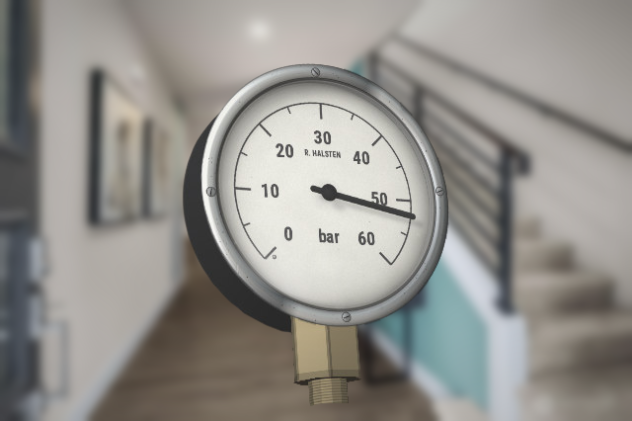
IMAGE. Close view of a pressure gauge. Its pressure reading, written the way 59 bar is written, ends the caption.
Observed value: 52.5 bar
